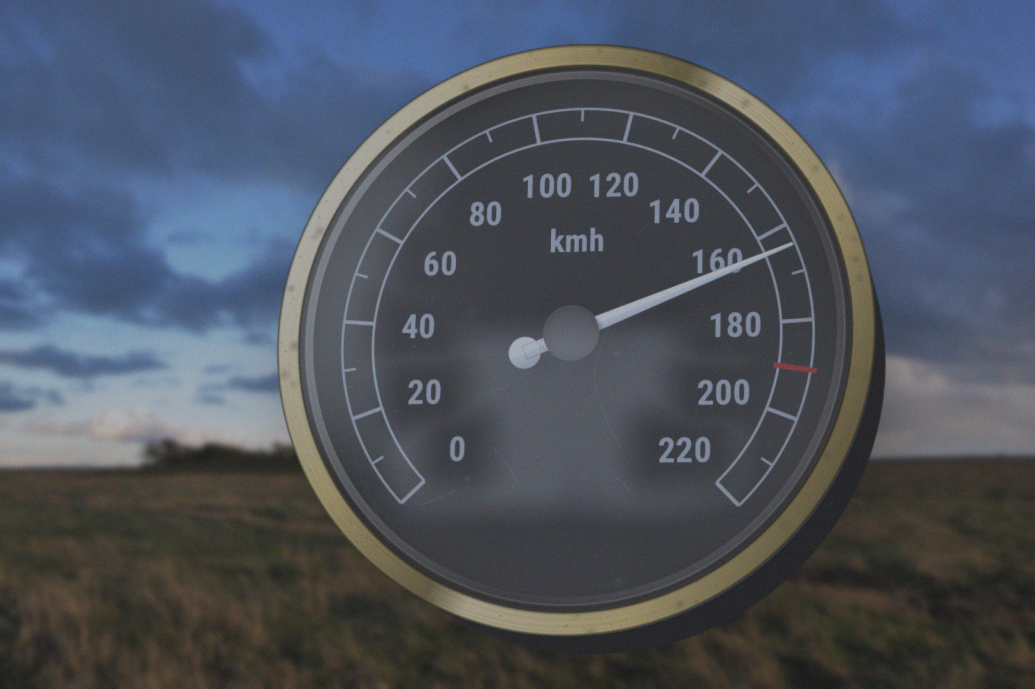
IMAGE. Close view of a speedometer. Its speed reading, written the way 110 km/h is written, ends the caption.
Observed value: 165 km/h
